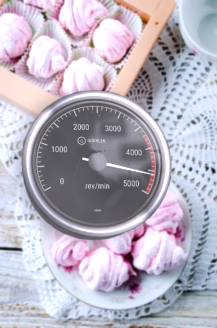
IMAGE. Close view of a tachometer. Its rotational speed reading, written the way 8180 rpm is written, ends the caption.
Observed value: 4600 rpm
